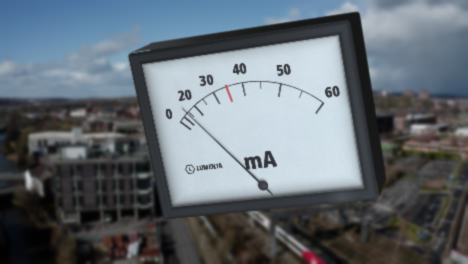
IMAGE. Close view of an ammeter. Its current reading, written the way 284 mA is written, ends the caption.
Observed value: 15 mA
